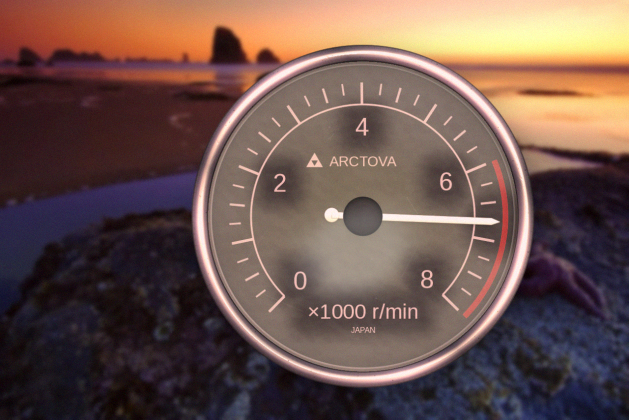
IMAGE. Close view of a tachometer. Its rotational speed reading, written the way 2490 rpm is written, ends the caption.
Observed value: 6750 rpm
